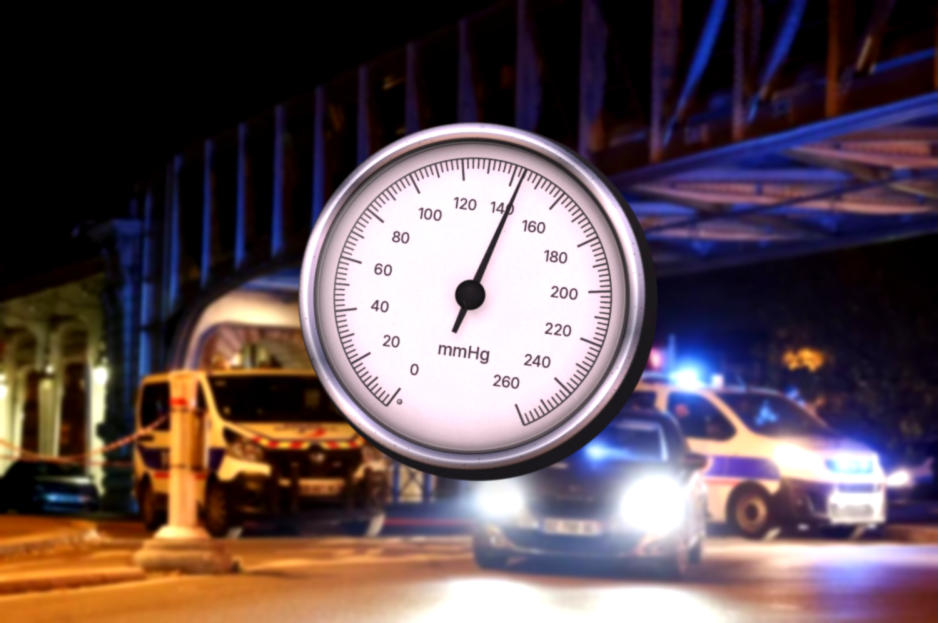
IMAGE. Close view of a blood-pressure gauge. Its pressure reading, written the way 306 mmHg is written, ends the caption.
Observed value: 144 mmHg
